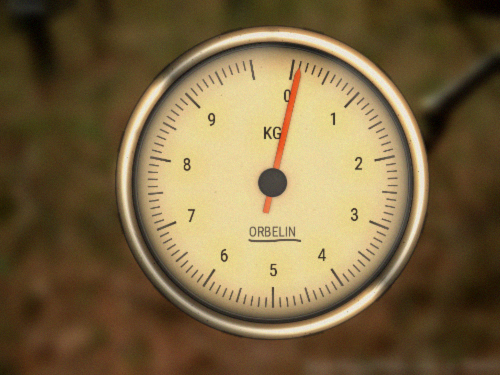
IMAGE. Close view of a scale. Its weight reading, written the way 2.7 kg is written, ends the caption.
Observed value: 0.1 kg
